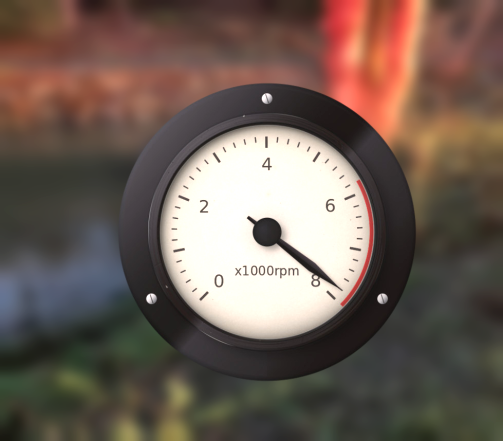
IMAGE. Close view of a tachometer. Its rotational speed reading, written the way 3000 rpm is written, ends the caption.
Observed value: 7800 rpm
